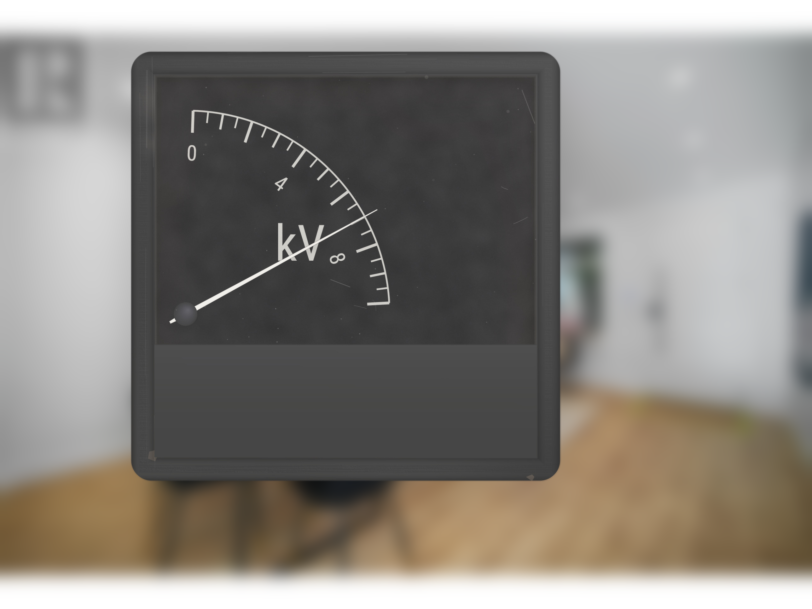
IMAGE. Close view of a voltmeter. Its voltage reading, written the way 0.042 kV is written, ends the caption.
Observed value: 7 kV
